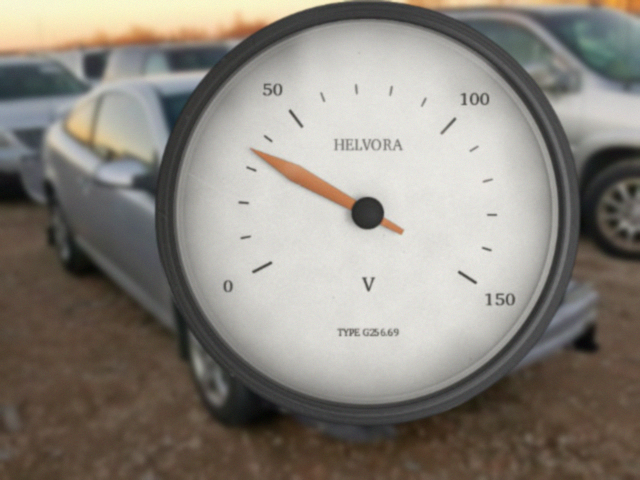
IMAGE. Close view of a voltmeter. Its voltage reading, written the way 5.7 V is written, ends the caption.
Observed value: 35 V
